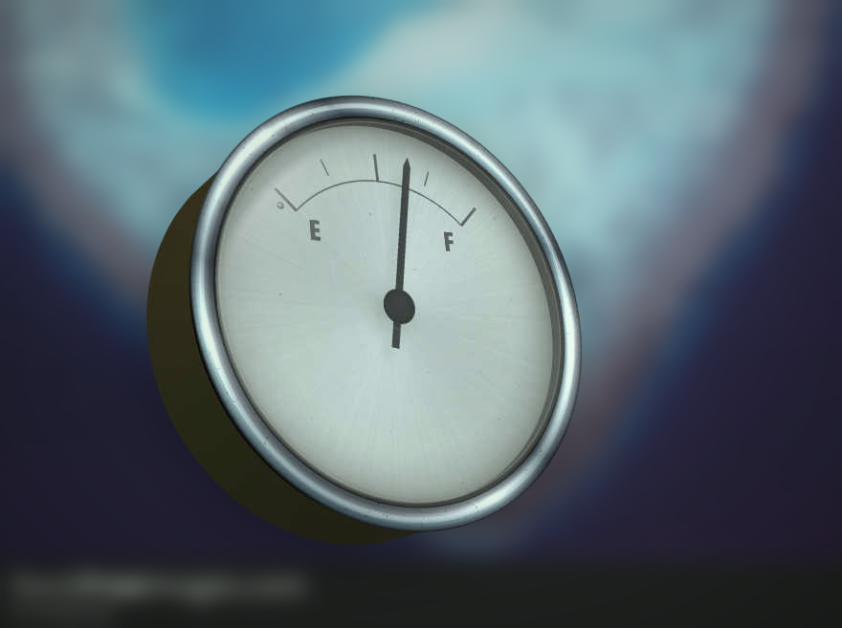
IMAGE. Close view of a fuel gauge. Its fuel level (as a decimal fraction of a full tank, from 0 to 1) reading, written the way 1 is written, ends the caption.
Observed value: 0.625
